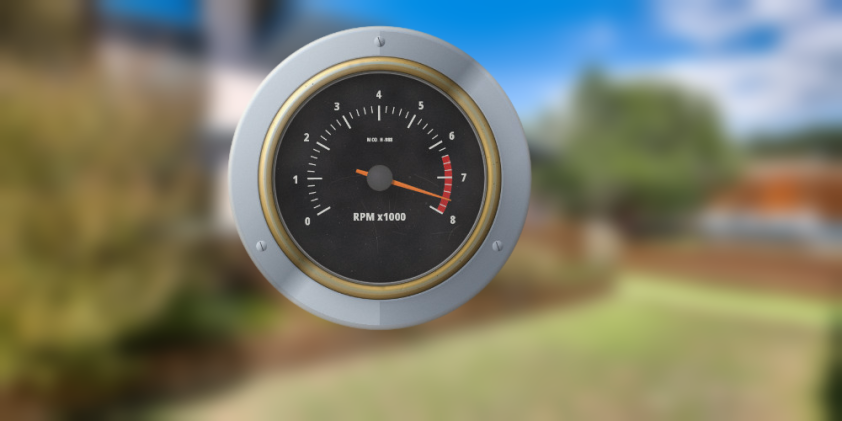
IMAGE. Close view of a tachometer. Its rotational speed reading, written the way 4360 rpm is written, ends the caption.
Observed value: 7600 rpm
